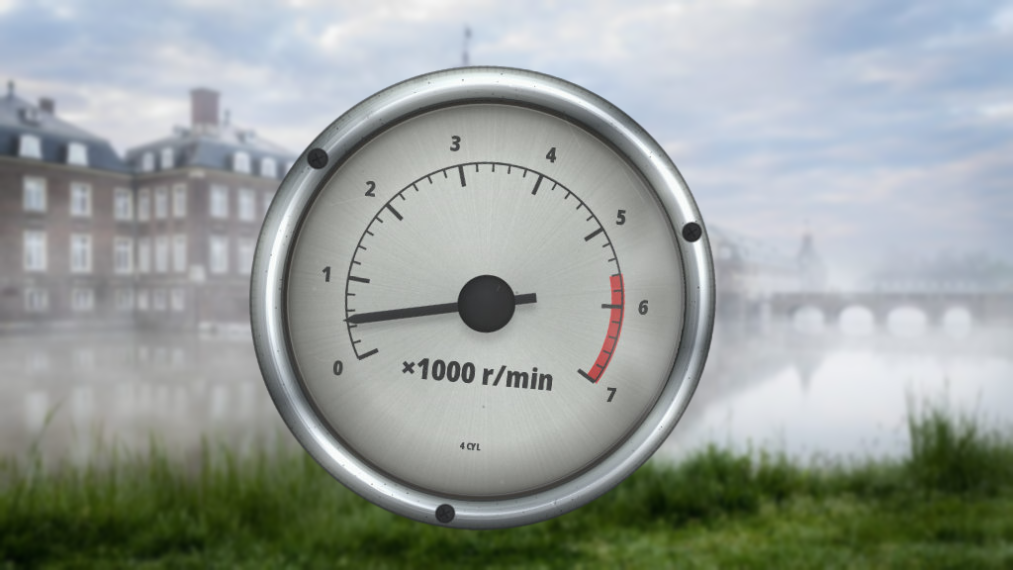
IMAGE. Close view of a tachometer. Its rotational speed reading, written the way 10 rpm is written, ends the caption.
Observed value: 500 rpm
